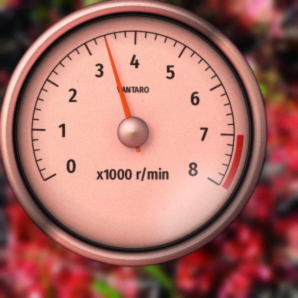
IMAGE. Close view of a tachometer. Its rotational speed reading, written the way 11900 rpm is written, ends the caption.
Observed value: 3400 rpm
